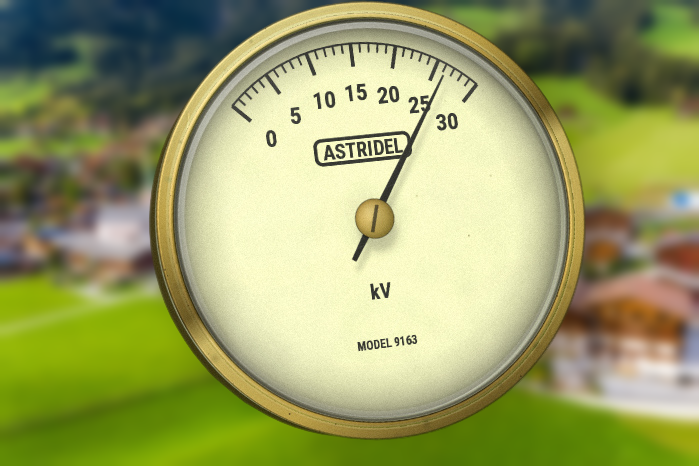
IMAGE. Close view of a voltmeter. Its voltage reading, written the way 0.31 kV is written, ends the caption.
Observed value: 26 kV
